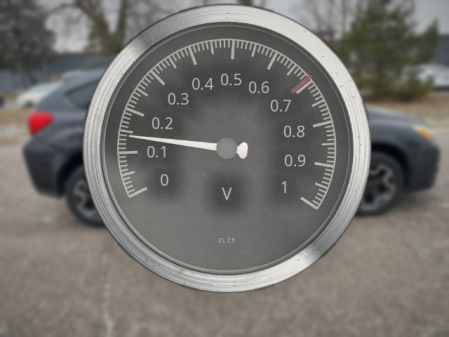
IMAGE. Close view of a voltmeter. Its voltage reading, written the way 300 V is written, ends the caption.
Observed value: 0.14 V
